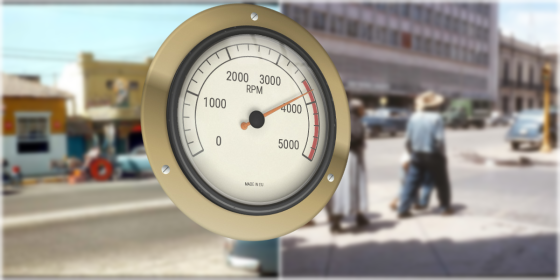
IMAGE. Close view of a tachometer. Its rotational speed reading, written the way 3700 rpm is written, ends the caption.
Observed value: 3800 rpm
